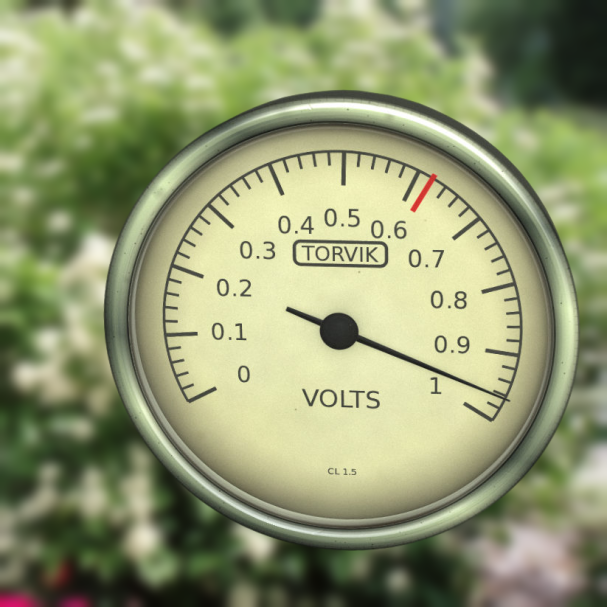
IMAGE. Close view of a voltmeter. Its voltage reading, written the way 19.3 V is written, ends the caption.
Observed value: 0.96 V
